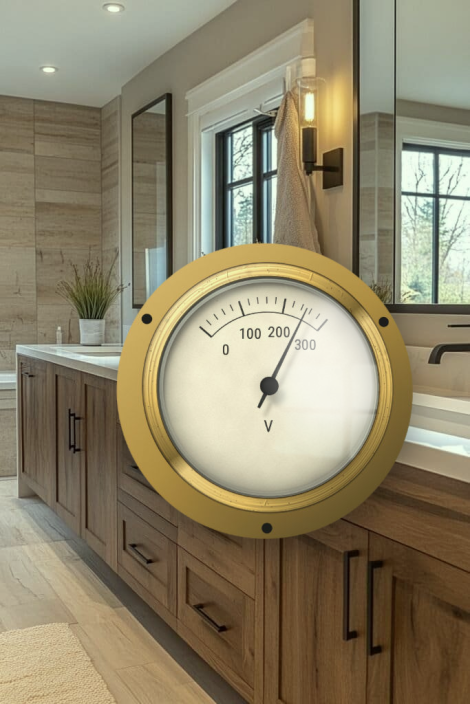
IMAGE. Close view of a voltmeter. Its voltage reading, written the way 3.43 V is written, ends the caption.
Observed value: 250 V
